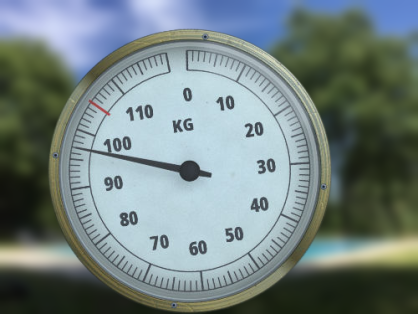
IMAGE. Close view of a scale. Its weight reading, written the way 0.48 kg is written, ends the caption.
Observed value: 97 kg
